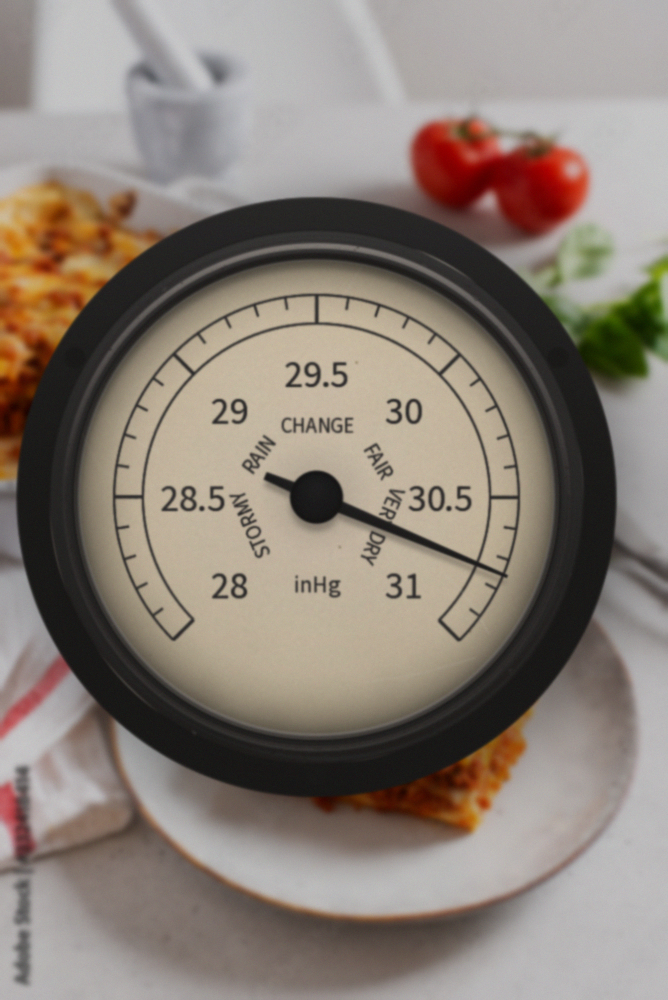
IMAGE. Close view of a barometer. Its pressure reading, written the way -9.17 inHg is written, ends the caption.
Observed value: 30.75 inHg
